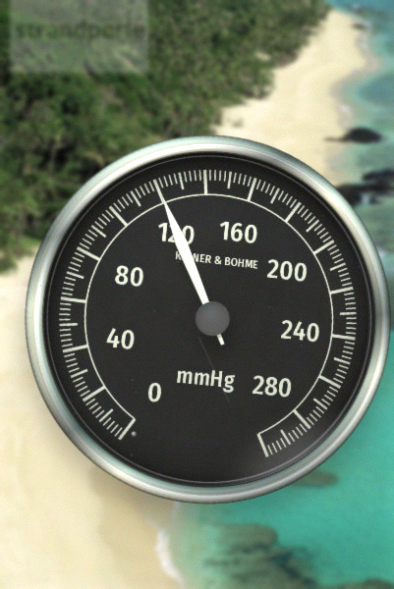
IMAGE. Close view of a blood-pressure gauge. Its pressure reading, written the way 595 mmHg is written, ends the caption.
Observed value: 120 mmHg
